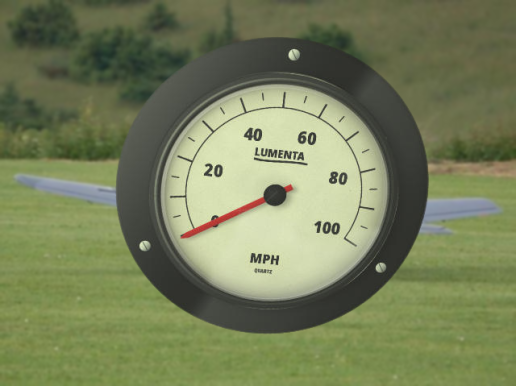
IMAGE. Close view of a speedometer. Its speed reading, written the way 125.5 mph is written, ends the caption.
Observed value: 0 mph
